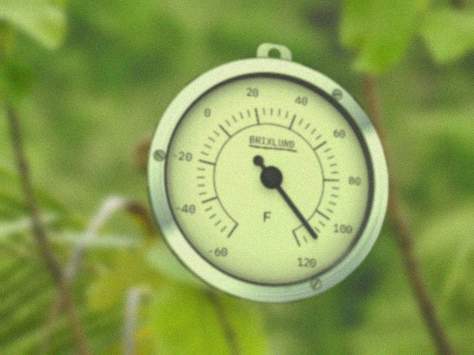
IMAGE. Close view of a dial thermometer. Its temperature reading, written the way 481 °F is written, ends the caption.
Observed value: 112 °F
